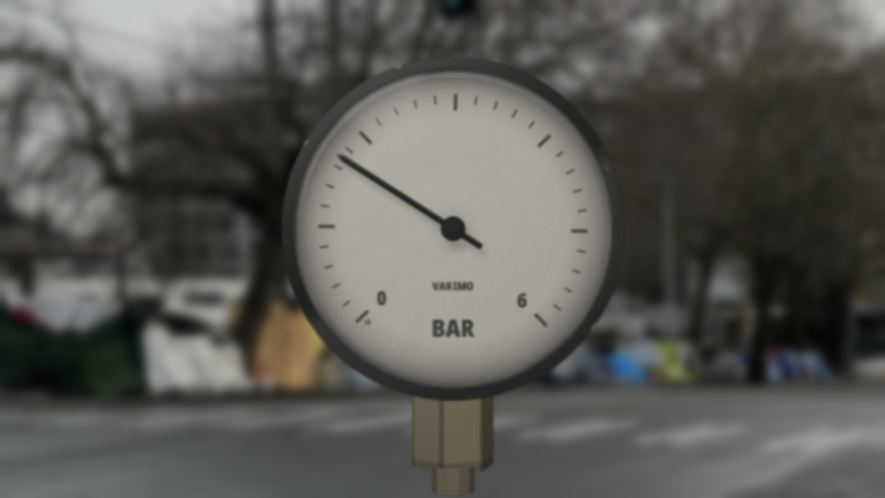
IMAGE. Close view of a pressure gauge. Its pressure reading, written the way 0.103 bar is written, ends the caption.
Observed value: 1.7 bar
